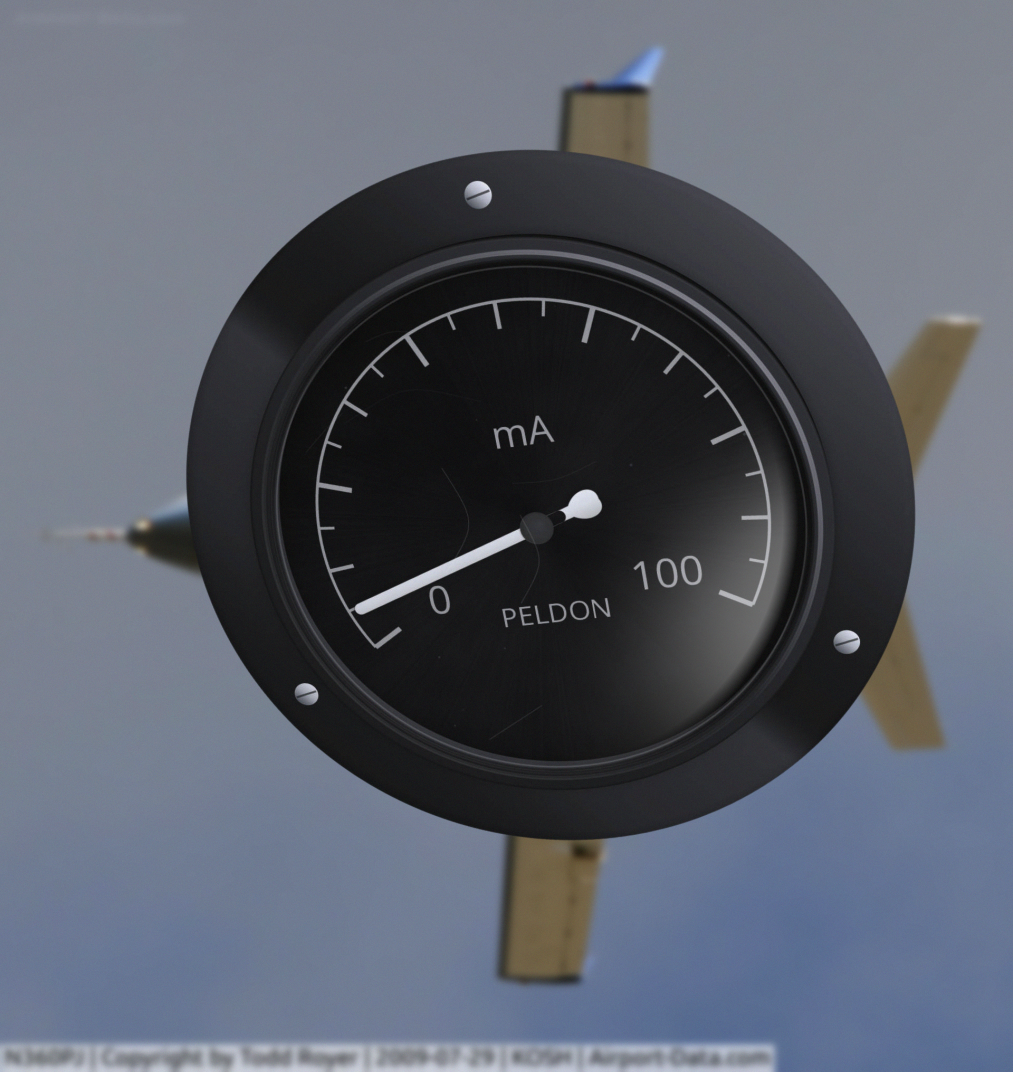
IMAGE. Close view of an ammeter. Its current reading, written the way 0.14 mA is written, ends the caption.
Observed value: 5 mA
